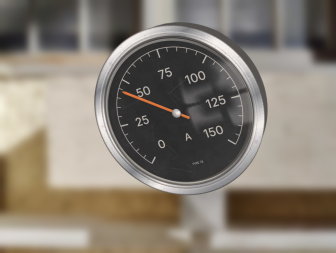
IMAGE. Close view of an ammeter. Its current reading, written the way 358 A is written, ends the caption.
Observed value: 45 A
